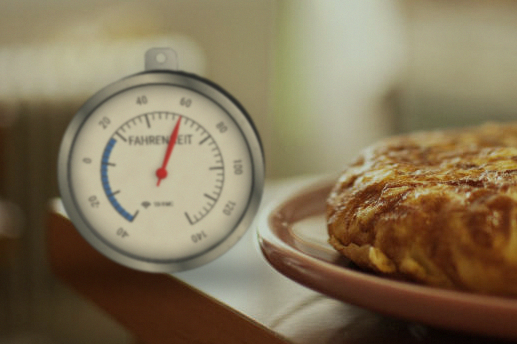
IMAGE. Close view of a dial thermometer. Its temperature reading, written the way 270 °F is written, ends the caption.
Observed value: 60 °F
